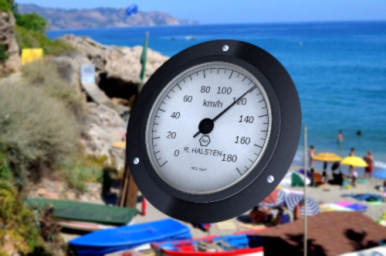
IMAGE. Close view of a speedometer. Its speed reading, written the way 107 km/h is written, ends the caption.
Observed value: 120 km/h
